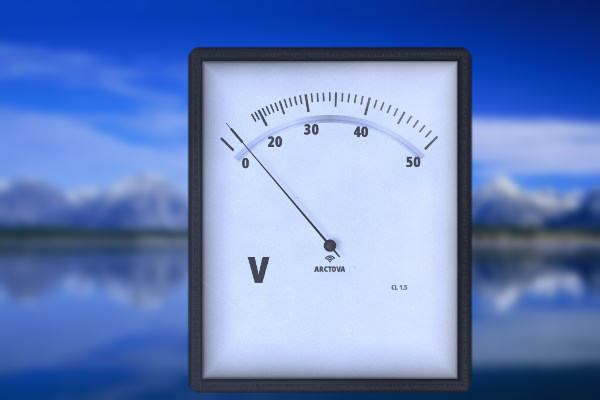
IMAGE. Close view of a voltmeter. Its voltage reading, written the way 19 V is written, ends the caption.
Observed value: 10 V
